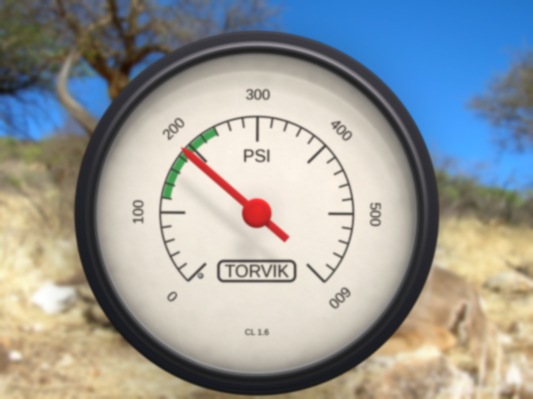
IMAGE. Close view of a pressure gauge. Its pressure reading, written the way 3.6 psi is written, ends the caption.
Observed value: 190 psi
